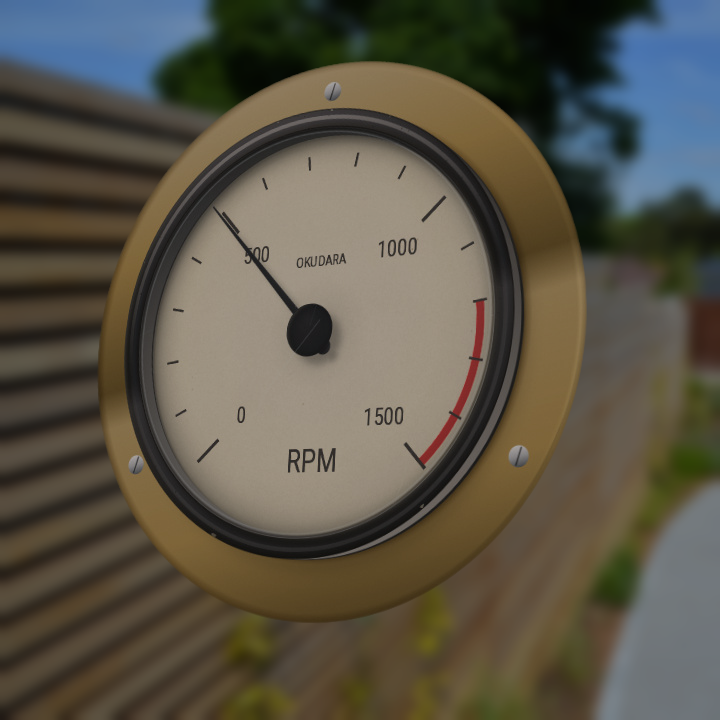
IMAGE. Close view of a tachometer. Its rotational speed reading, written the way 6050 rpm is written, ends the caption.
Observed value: 500 rpm
